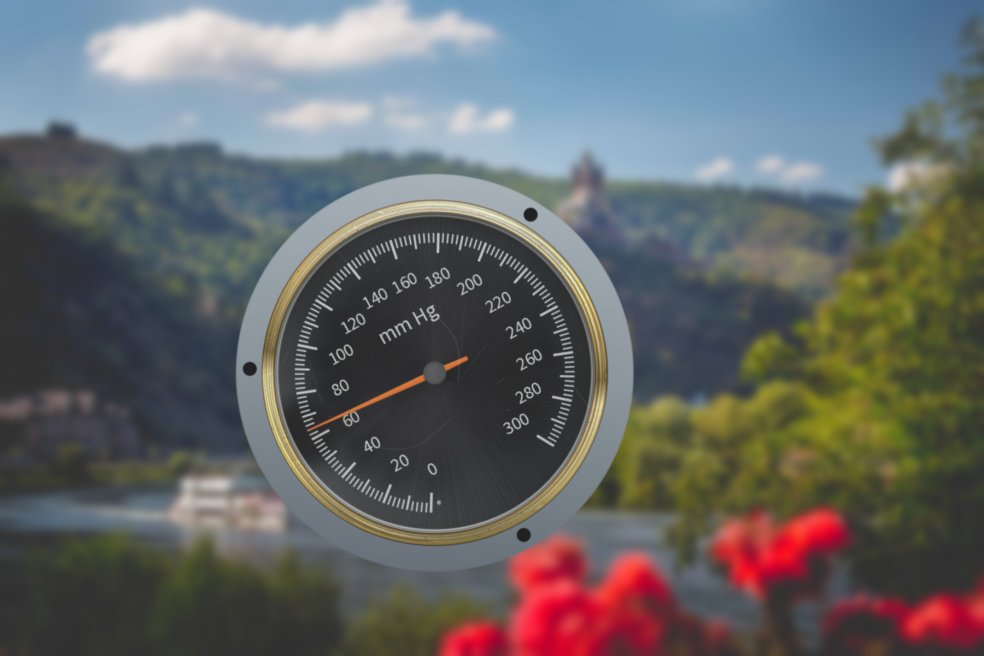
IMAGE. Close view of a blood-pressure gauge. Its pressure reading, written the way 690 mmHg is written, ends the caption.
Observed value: 64 mmHg
